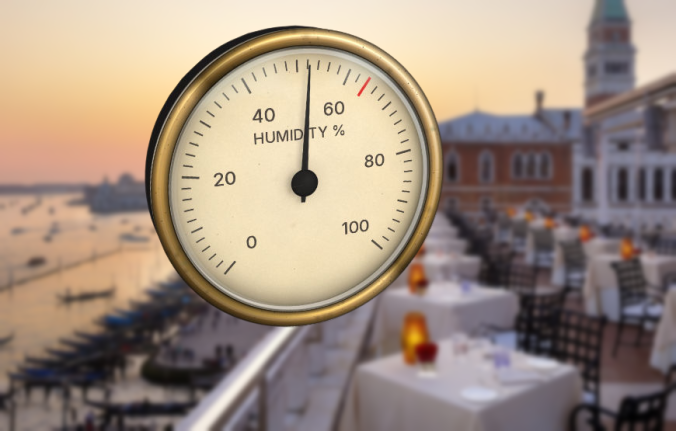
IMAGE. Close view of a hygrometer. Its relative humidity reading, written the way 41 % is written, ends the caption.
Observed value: 52 %
